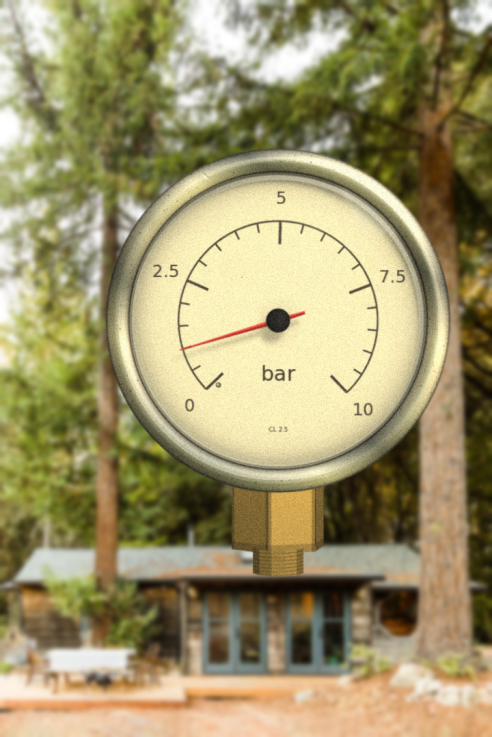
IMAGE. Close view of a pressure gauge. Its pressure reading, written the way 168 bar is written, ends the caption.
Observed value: 1 bar
